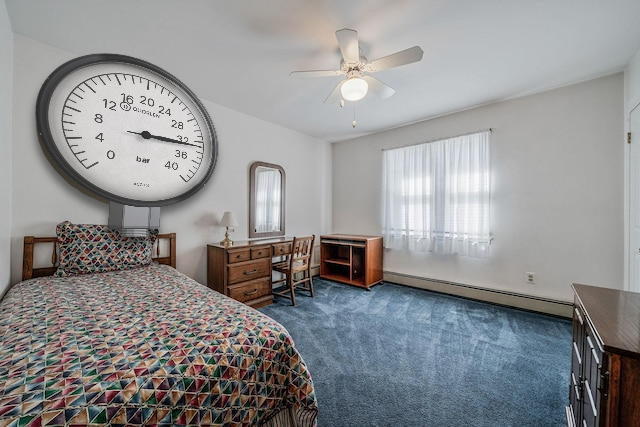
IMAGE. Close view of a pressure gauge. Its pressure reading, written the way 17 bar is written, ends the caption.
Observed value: 33 bar
